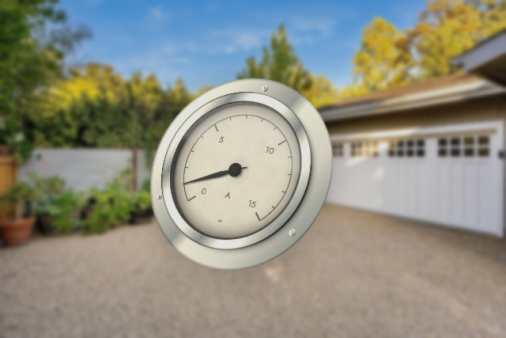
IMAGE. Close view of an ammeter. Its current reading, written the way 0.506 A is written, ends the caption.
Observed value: 1 A
